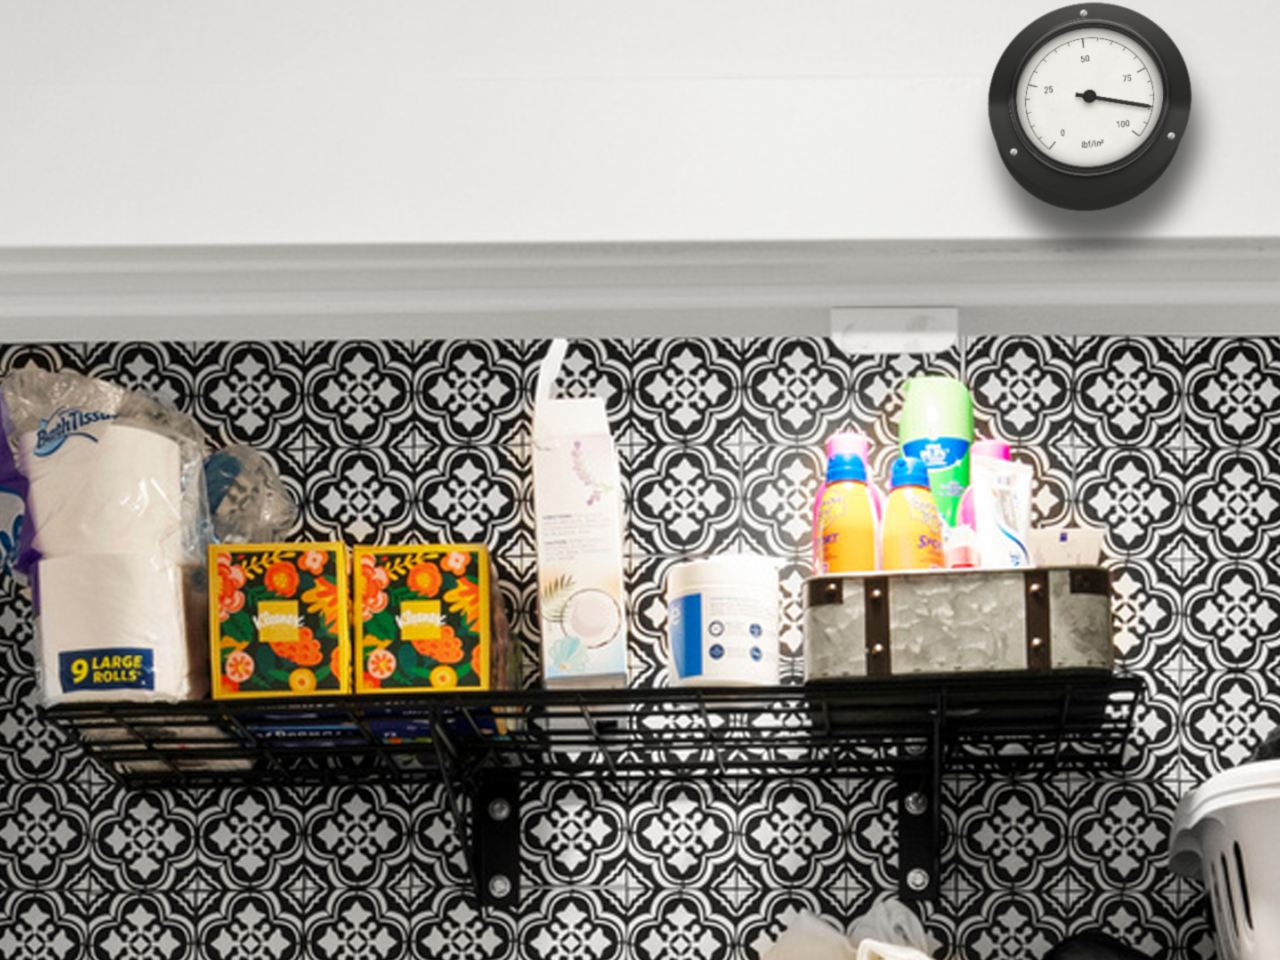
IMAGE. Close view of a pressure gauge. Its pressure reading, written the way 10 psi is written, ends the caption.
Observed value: 90 psi
